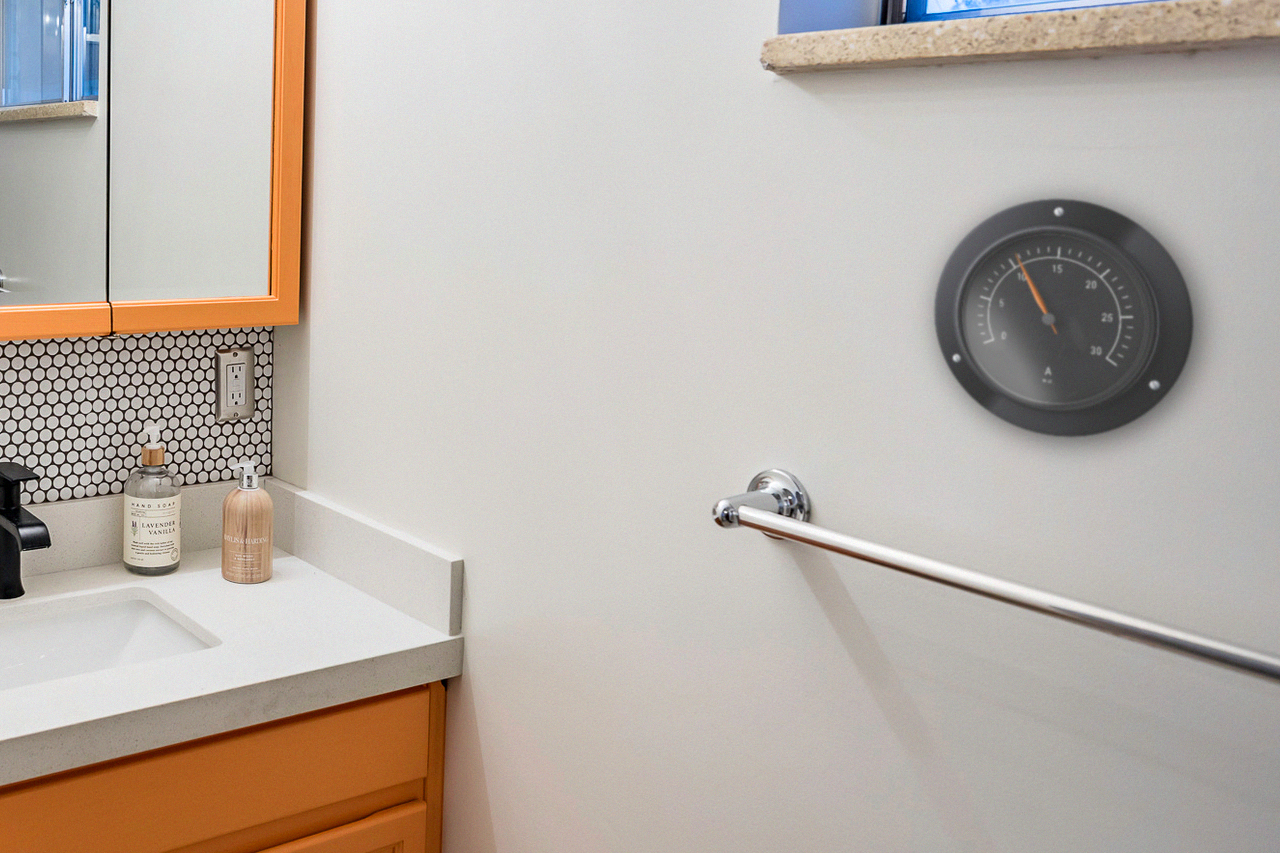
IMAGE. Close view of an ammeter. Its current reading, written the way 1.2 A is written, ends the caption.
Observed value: 11 A
